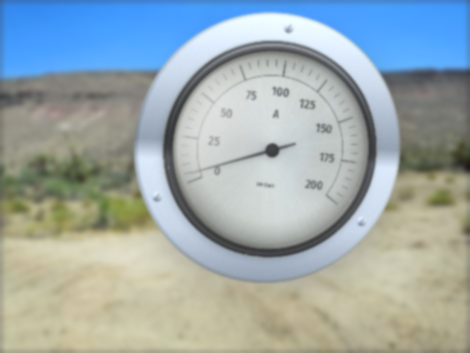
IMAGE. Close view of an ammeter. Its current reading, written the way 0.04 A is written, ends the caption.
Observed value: 5 A
